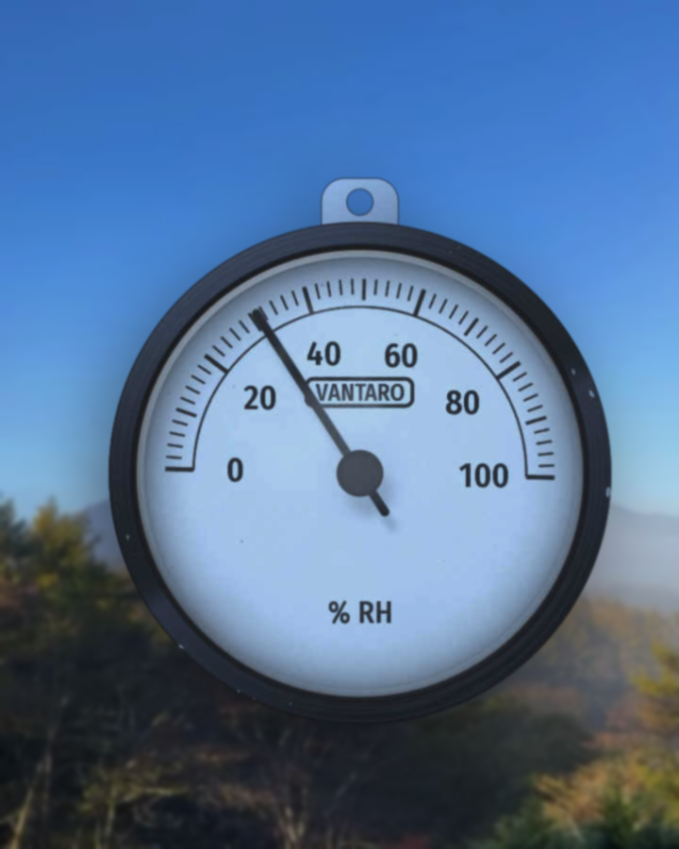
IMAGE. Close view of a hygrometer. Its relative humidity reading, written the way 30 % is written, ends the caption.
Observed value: 31 %
